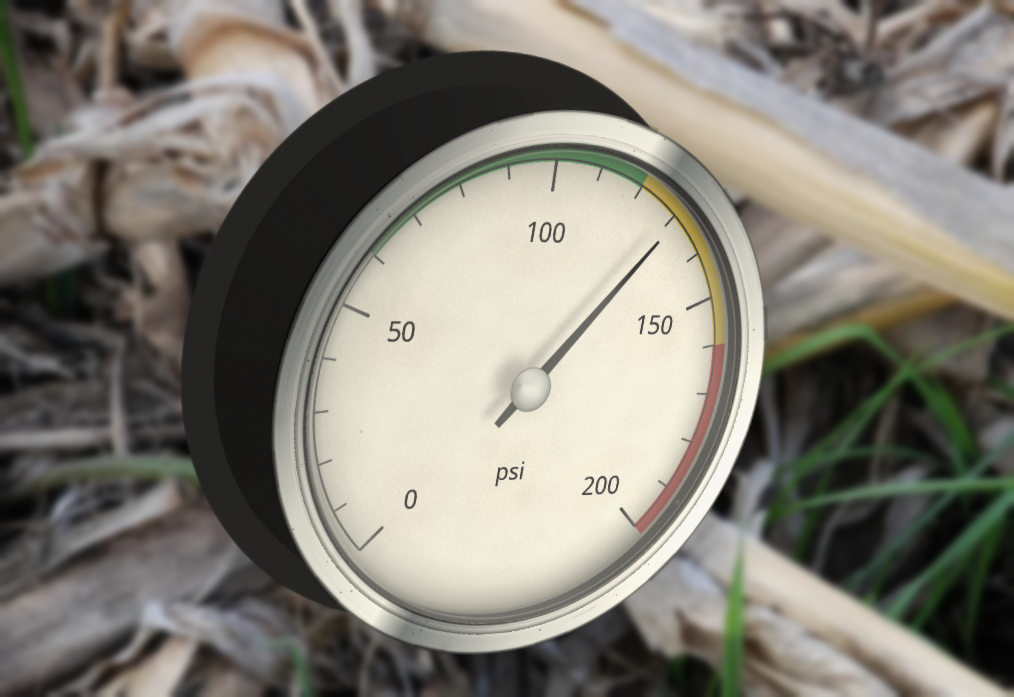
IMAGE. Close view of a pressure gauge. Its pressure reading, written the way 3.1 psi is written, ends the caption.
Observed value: 130 psi
